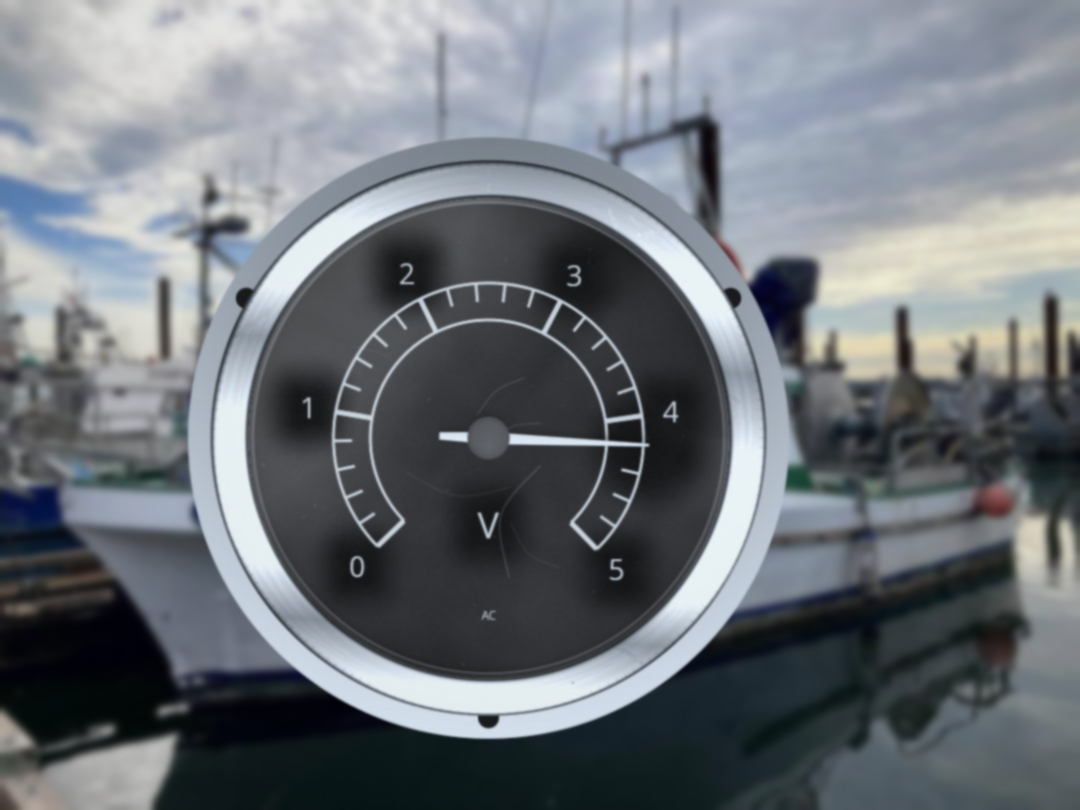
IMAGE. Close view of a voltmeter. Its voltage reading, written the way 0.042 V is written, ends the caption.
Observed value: 4.2 V
